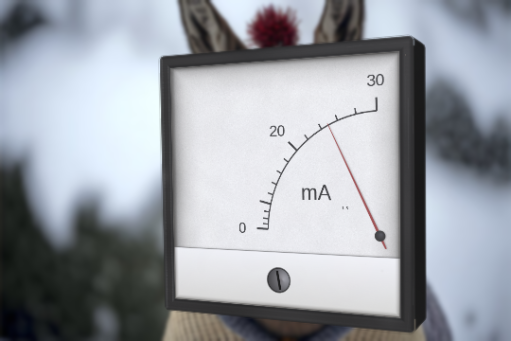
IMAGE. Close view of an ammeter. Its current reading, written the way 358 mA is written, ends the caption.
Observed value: 25 mA
